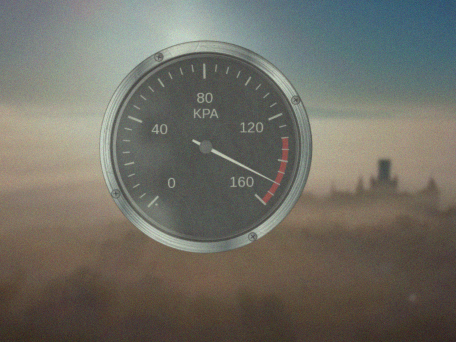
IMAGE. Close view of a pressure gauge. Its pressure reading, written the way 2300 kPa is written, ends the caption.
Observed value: 150 kPa
